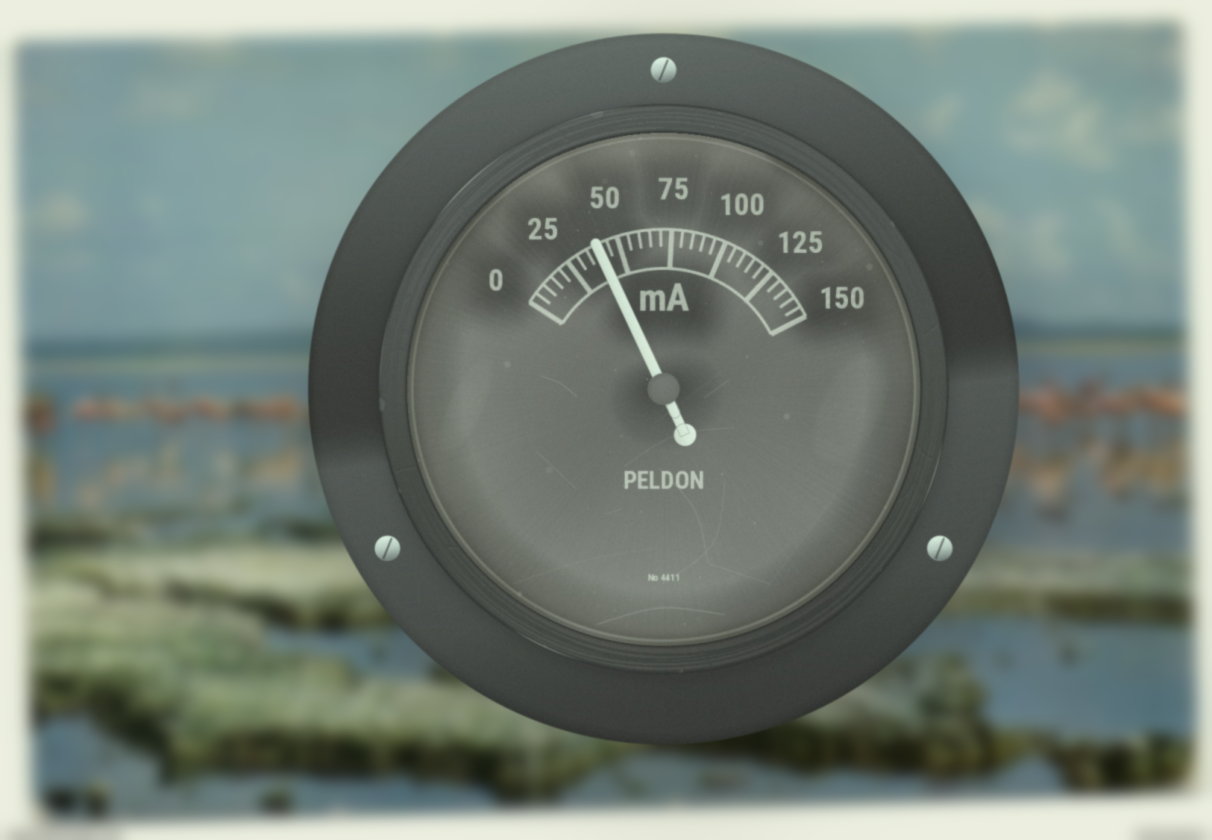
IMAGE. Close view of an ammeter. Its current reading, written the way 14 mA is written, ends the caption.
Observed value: 40 mA
